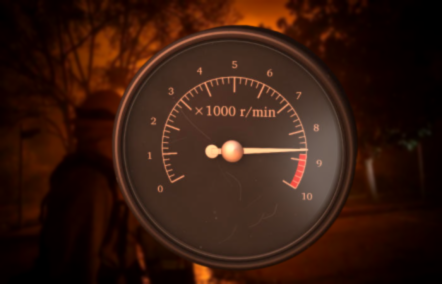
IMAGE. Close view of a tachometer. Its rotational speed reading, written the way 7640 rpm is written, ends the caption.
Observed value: 8600 rpm
